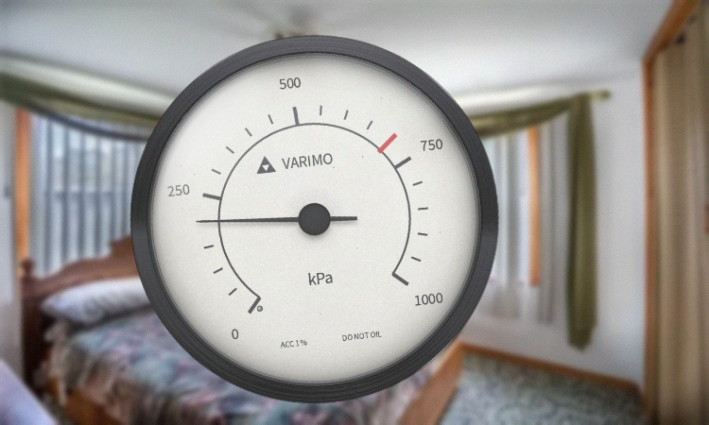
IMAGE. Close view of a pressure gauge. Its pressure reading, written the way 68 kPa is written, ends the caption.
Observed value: 200 kPa
